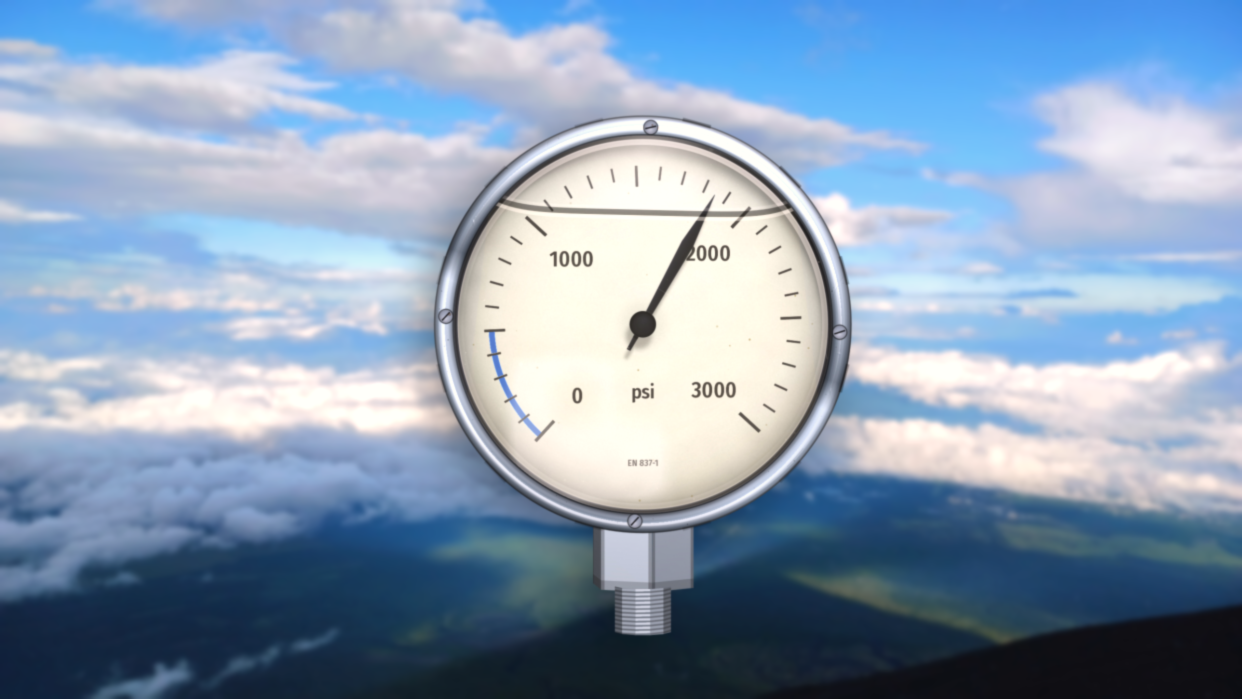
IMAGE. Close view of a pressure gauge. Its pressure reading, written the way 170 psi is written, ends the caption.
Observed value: 1850 psi
